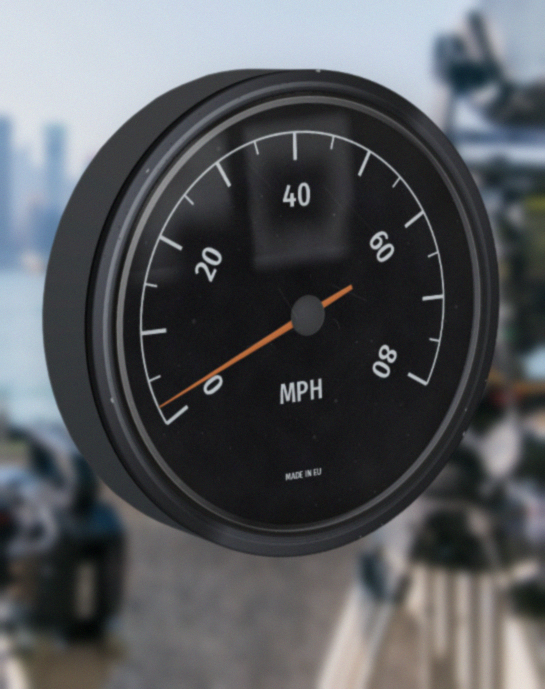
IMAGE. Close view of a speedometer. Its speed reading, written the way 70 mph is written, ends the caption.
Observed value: 2.5 mph
